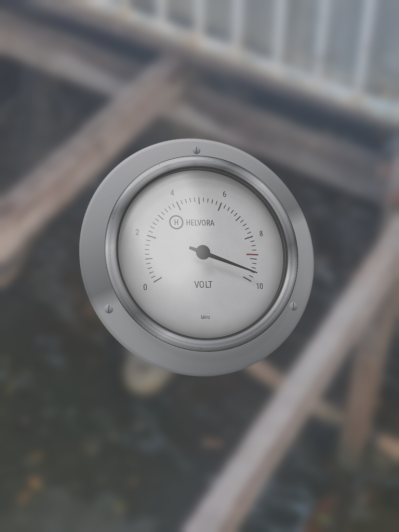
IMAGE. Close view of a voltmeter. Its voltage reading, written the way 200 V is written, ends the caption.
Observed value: 9.6 V
